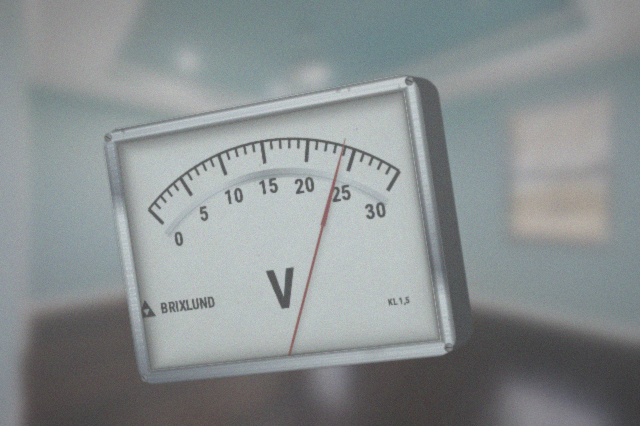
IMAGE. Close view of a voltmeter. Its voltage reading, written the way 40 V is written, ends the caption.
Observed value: 24 V
